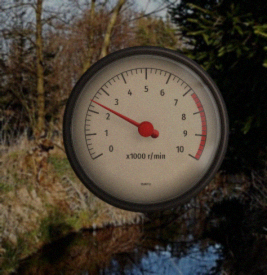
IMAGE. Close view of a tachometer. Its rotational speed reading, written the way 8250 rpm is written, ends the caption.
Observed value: 2400 rpm
